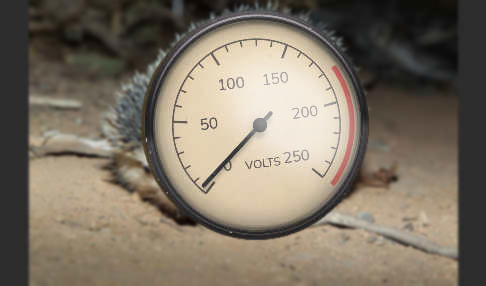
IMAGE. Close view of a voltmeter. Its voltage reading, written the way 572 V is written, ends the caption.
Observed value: 5 V
